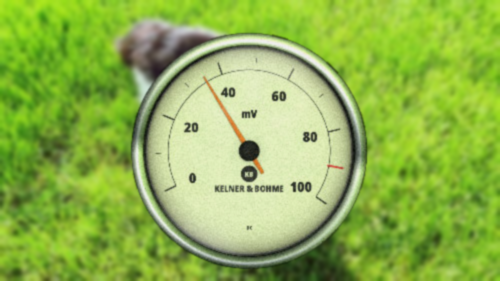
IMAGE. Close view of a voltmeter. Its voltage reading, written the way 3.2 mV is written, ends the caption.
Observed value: 35 mV
